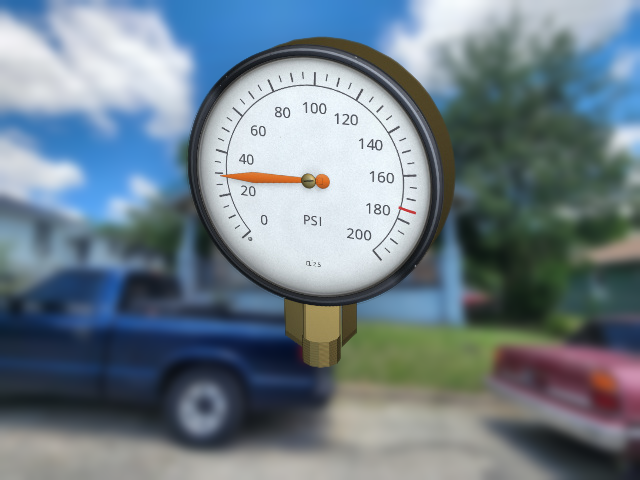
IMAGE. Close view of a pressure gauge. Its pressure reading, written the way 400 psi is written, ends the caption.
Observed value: 30 psi
